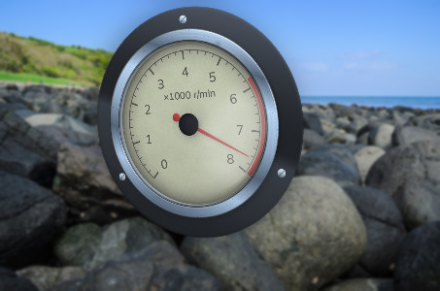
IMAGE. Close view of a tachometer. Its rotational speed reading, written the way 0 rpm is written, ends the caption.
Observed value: 7600 rpm
